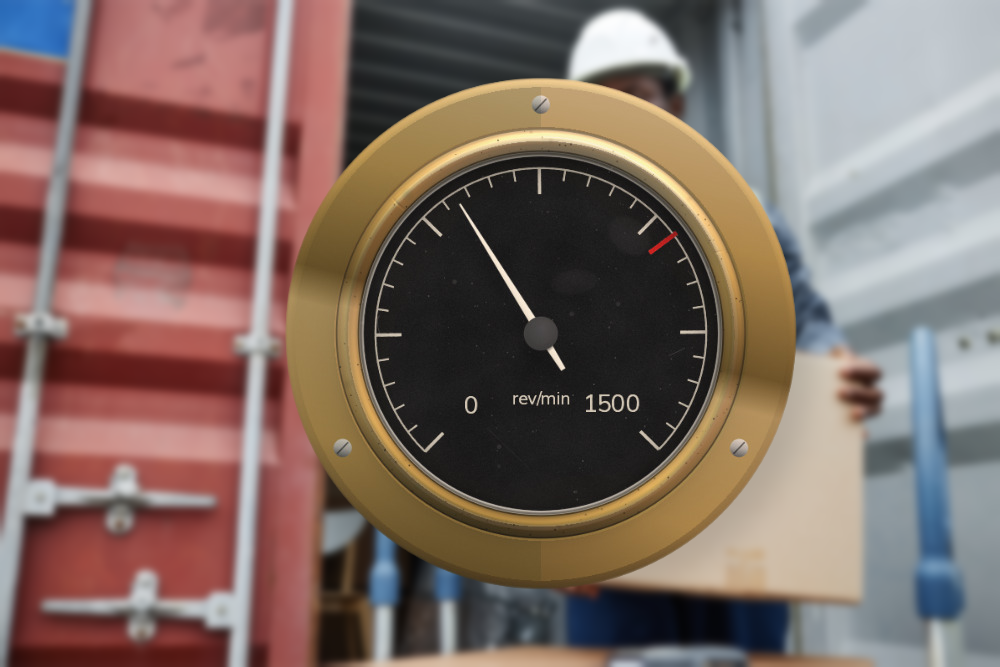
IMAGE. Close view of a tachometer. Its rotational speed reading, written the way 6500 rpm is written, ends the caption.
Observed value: 575 rpm
